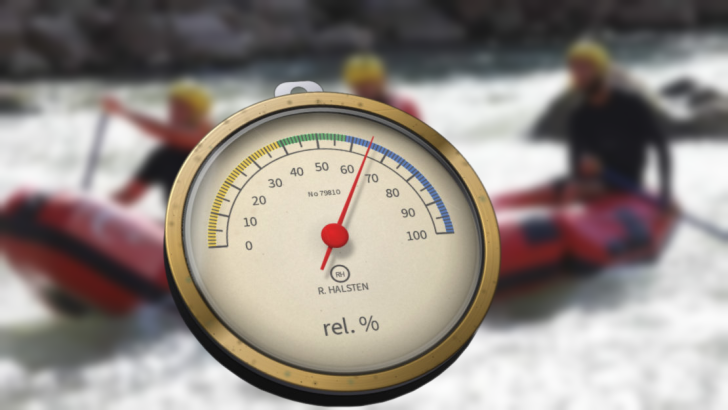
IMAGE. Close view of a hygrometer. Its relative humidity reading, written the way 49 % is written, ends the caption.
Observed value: 65 %
